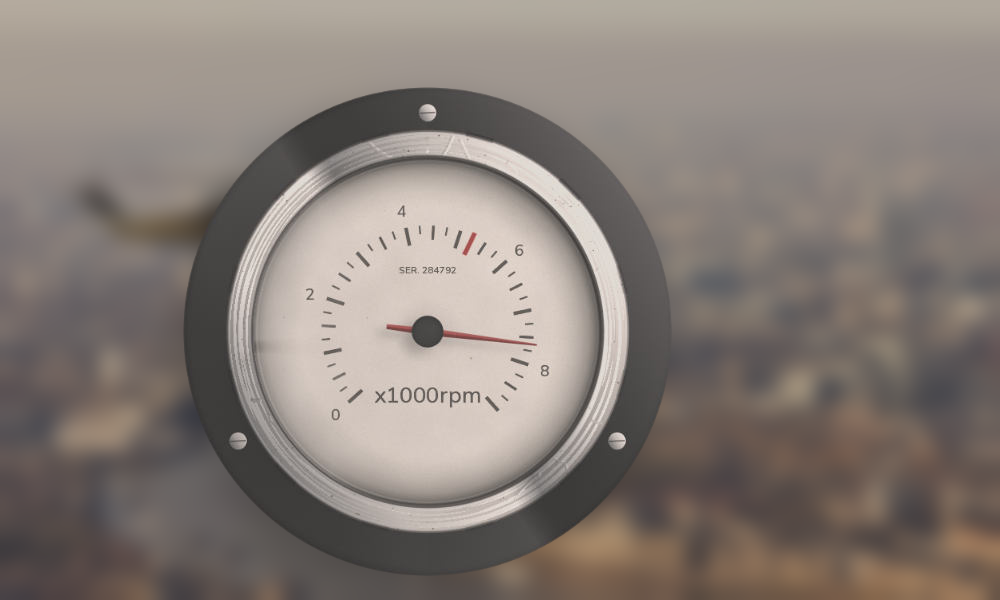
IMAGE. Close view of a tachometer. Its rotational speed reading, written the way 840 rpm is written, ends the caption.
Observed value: 7625 rpm
